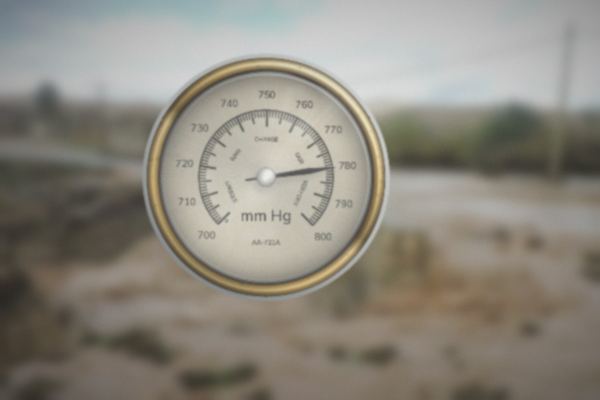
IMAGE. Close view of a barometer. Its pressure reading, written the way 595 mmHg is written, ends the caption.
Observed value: 780 mmHg
